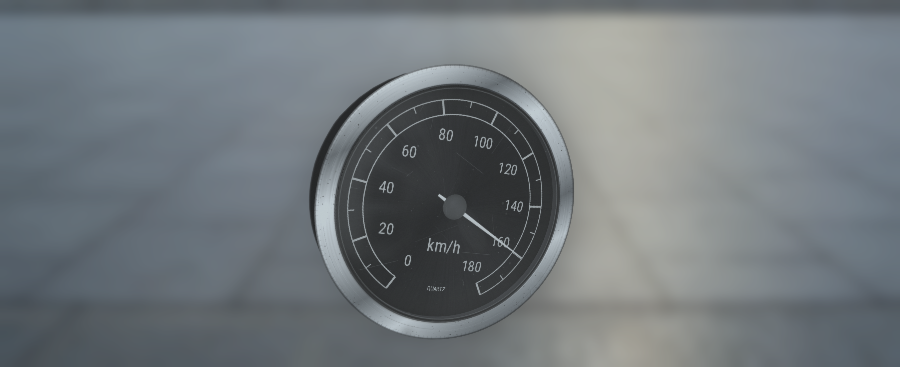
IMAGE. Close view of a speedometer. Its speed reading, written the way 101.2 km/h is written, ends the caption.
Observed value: 160 km/h
